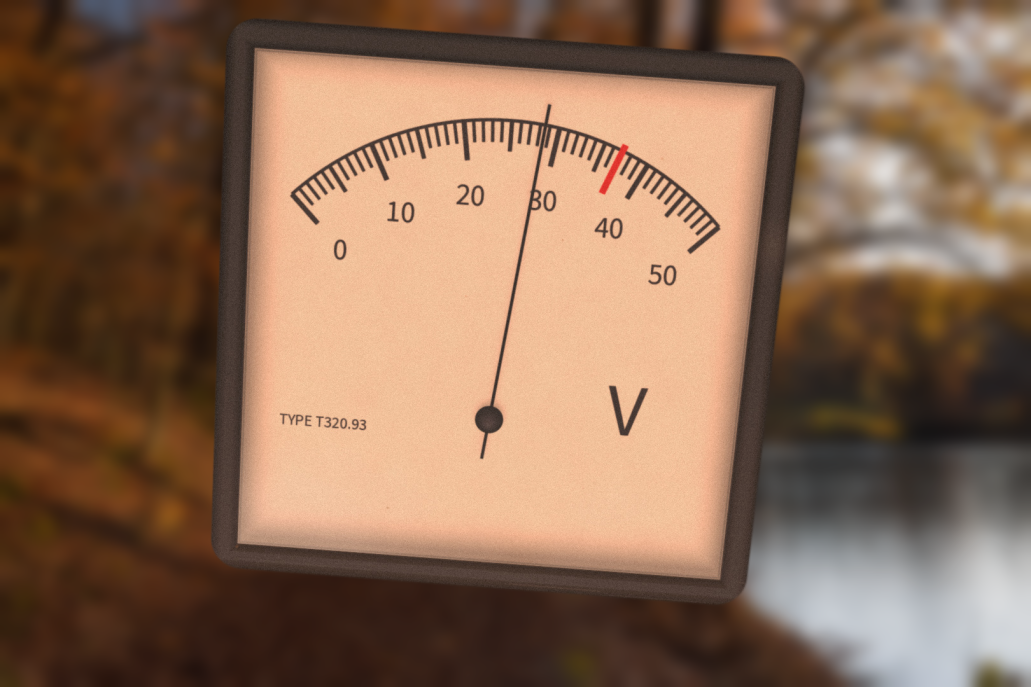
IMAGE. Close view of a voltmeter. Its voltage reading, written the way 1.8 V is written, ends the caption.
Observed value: 28.5 V
